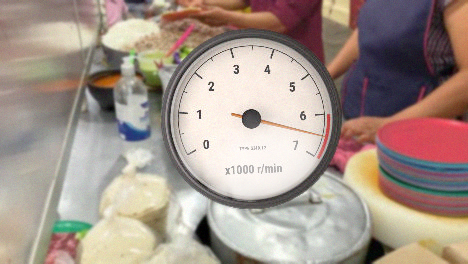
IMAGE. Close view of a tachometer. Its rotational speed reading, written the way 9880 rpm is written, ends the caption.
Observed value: 6500 rpm
